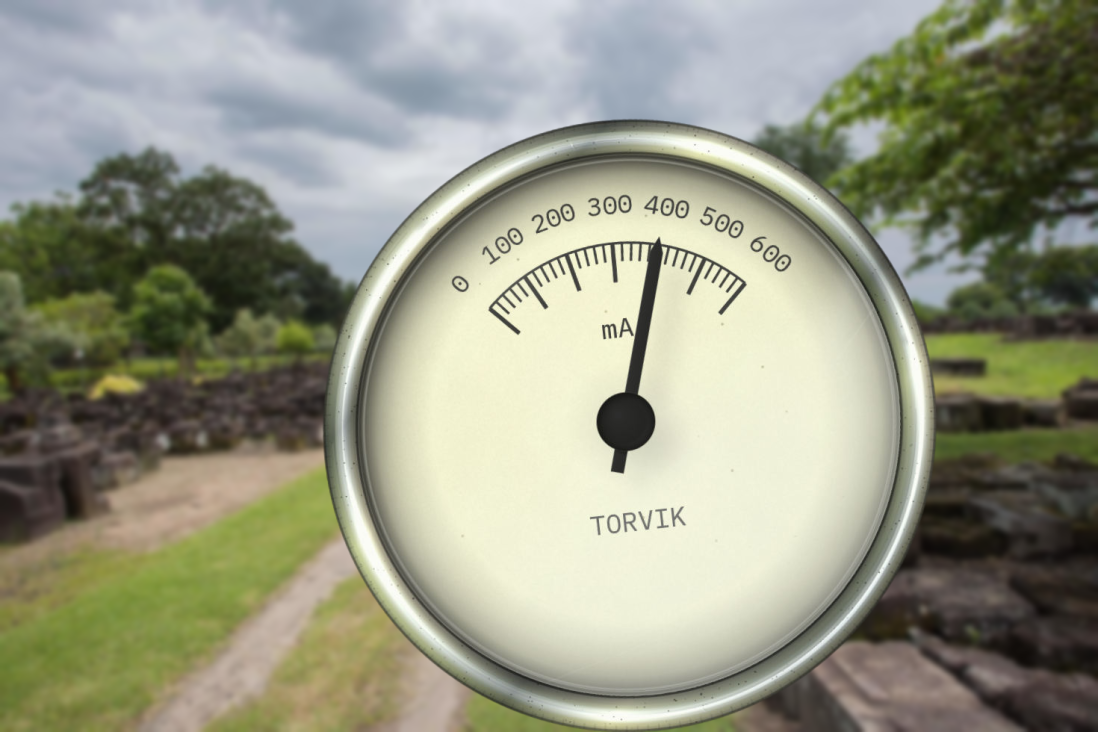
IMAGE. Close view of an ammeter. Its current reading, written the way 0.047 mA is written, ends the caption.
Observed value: 400 mA
